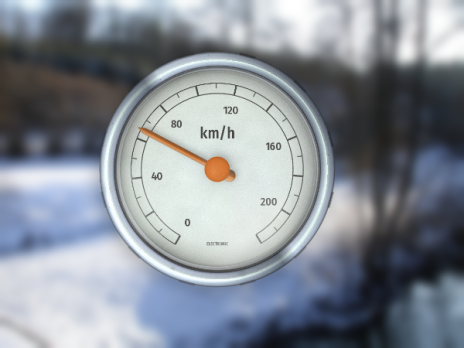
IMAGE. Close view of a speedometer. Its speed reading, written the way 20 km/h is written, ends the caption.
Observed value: 65 km/h
